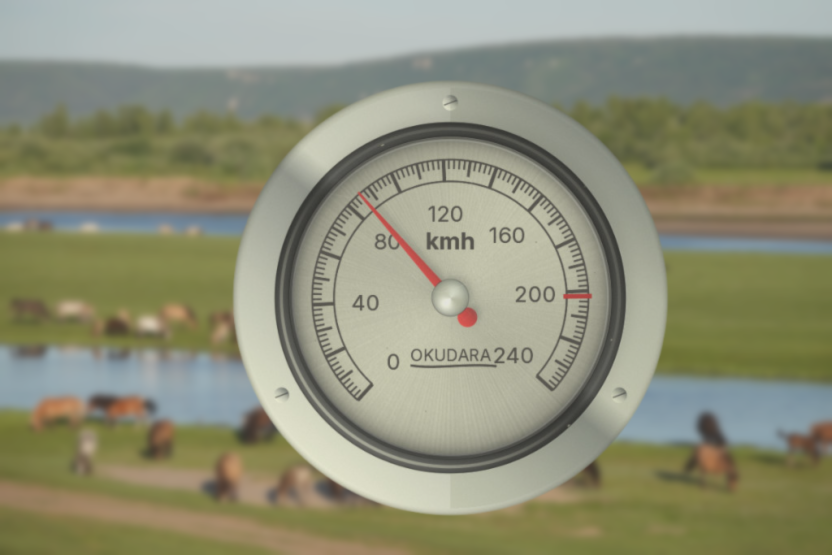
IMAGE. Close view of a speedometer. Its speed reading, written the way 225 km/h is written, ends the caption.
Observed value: 86 km/h
